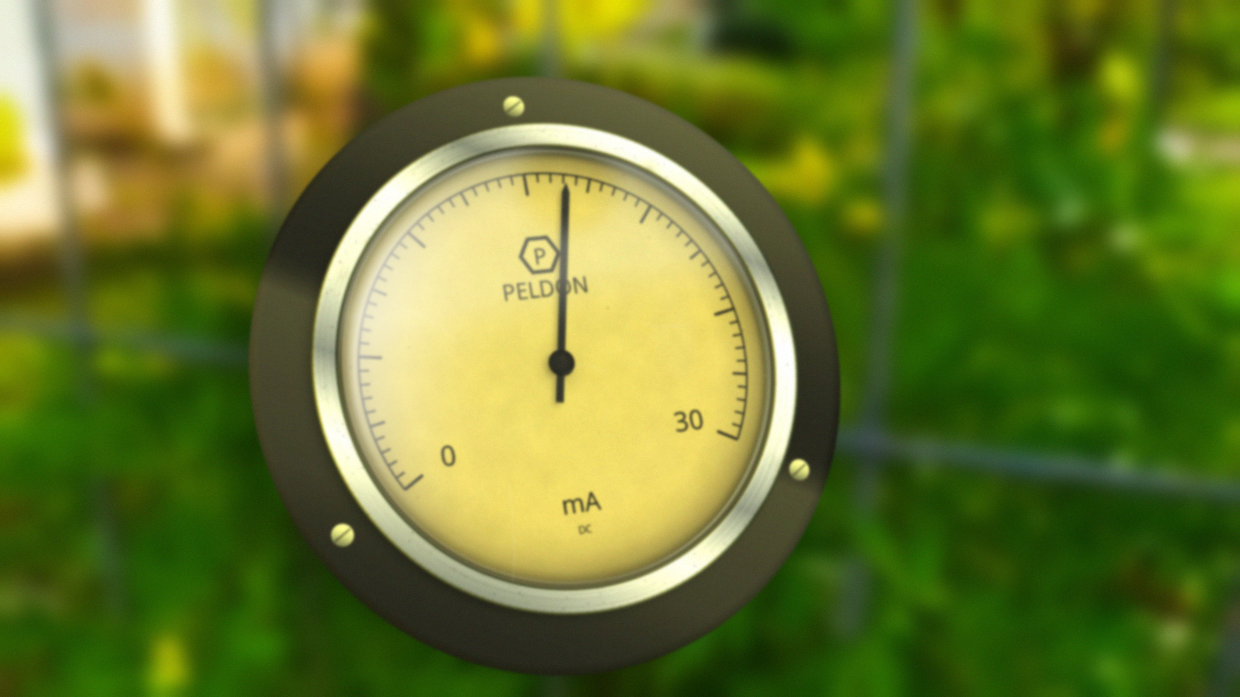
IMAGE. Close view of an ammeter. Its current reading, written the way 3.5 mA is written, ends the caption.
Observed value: 16.5 mA
